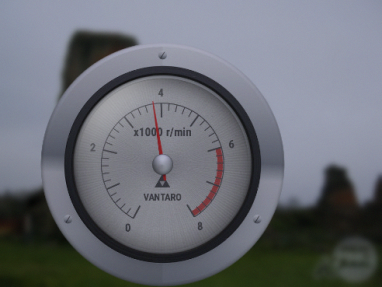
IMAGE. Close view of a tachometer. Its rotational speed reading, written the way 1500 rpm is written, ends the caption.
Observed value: 3800 rpm
